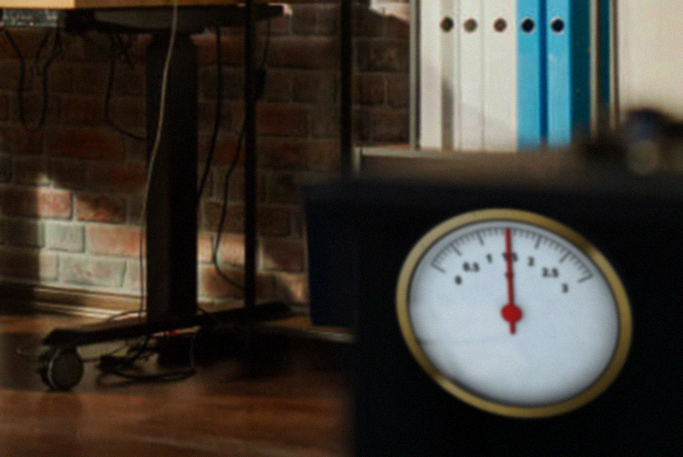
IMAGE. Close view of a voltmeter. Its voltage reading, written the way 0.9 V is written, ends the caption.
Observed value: 1.5 V
